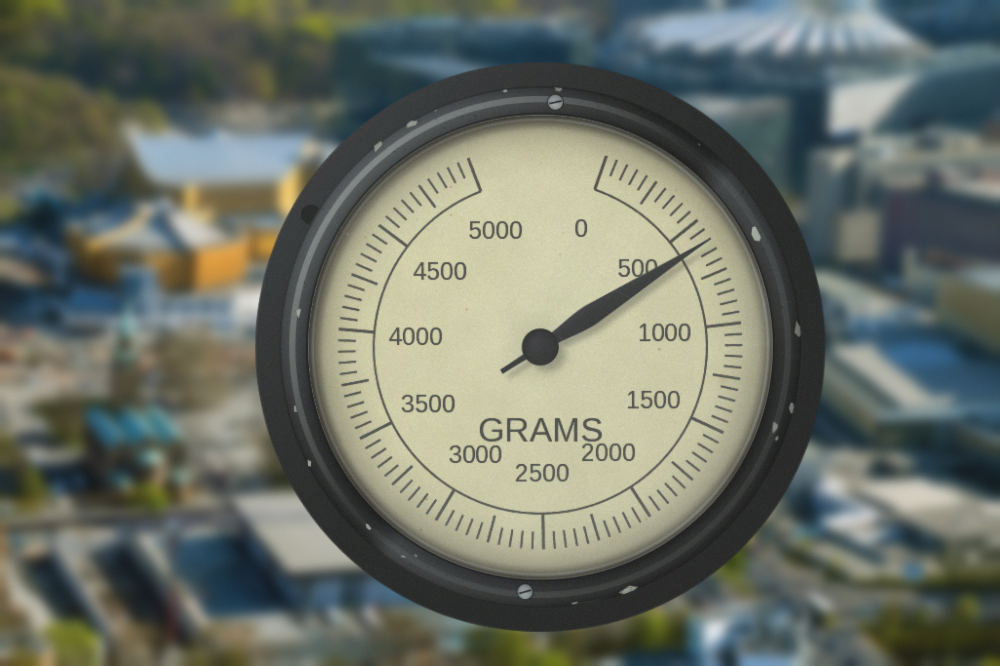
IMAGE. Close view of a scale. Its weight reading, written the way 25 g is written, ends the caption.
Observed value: 600 g
